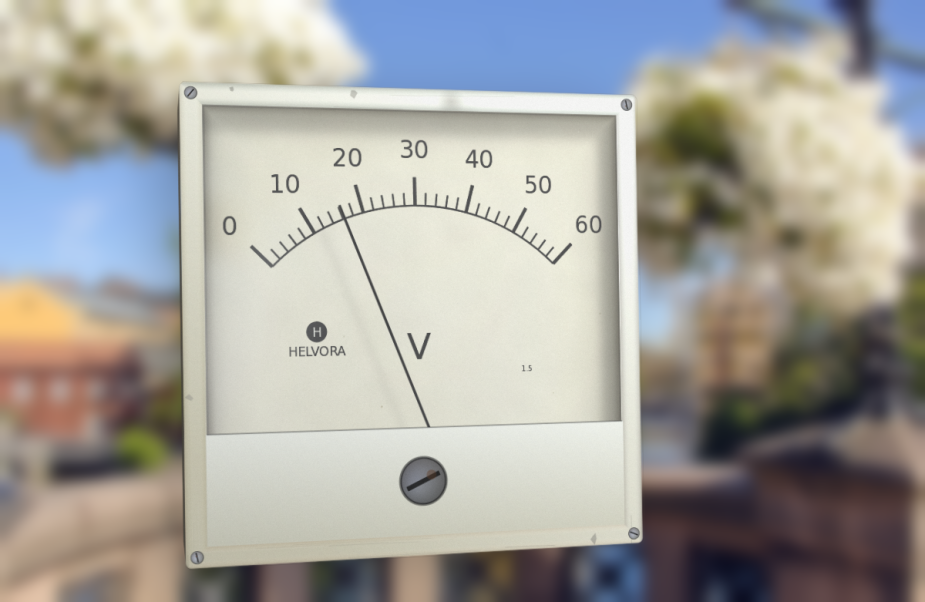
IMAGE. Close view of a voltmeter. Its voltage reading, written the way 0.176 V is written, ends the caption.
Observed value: 16 V
